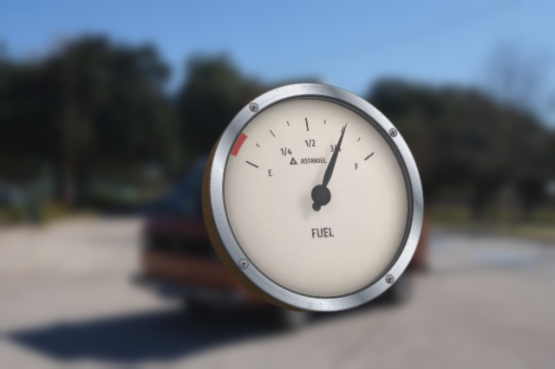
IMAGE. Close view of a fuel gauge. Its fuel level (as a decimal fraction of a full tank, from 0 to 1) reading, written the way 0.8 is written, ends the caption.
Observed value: 0.75
